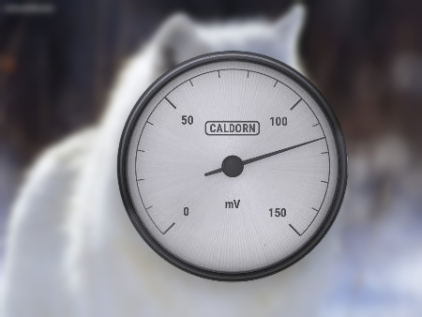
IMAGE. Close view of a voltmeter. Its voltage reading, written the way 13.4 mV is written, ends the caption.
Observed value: 115 mV
